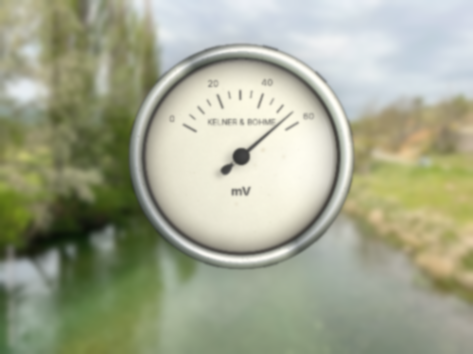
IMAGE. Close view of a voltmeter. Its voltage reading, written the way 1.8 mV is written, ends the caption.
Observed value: 55 mV
